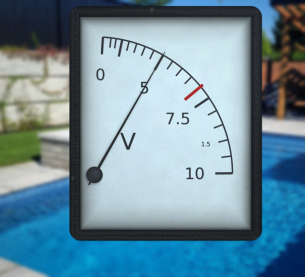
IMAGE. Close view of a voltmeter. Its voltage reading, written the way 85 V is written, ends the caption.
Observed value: 5 V
